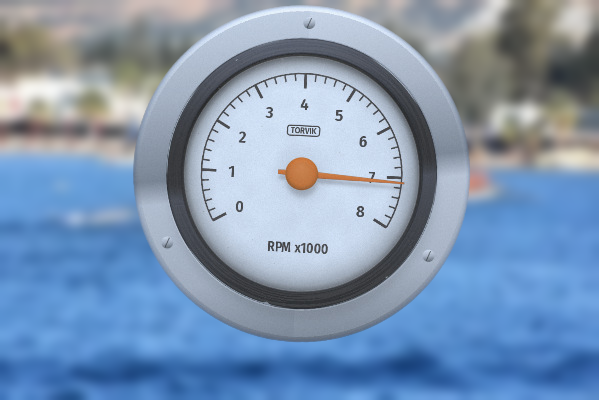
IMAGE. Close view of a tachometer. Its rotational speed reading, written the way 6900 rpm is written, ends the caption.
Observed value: 7100 rpm
